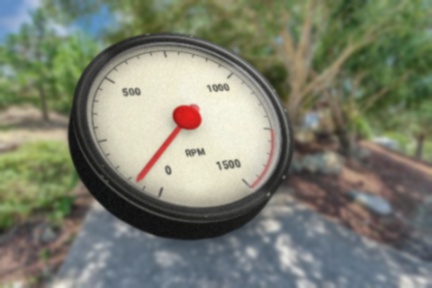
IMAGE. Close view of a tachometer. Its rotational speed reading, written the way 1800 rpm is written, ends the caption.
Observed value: 75 rpm
